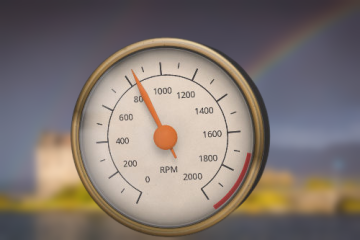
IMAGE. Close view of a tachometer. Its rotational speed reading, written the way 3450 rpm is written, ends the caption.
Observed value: 850 rpm
